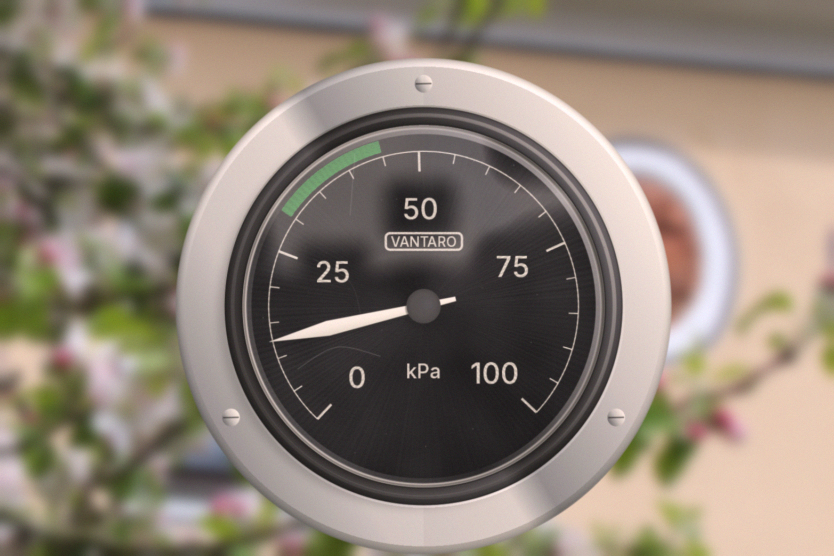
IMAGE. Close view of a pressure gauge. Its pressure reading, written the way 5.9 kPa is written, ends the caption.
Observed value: 12.5 kPa
